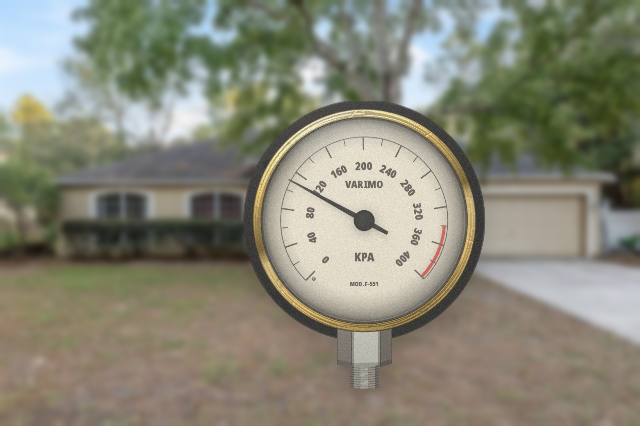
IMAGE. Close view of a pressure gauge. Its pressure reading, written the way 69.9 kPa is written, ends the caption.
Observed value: 110 kPa
